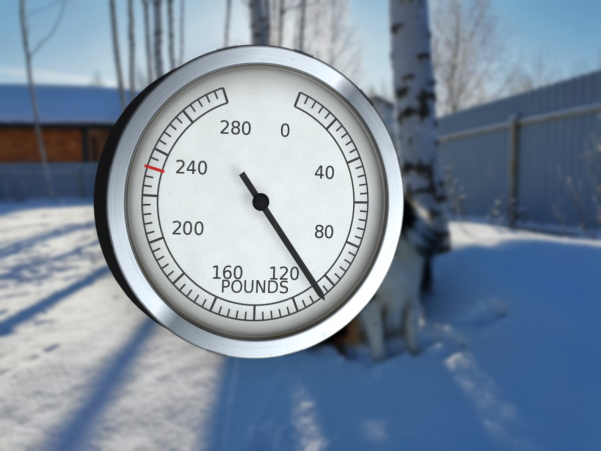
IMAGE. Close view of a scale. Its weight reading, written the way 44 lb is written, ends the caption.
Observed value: 108 lb
